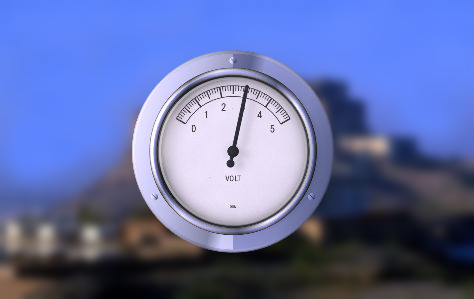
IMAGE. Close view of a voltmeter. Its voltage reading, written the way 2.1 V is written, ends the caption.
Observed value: 3 V
